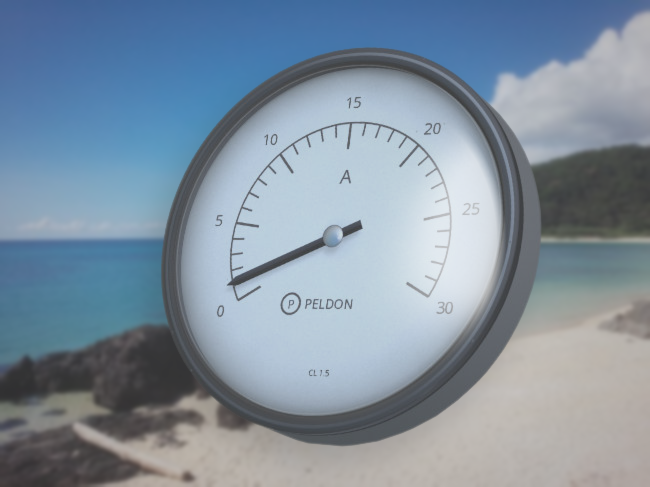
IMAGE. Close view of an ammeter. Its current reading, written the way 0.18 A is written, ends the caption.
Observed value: 1 A
